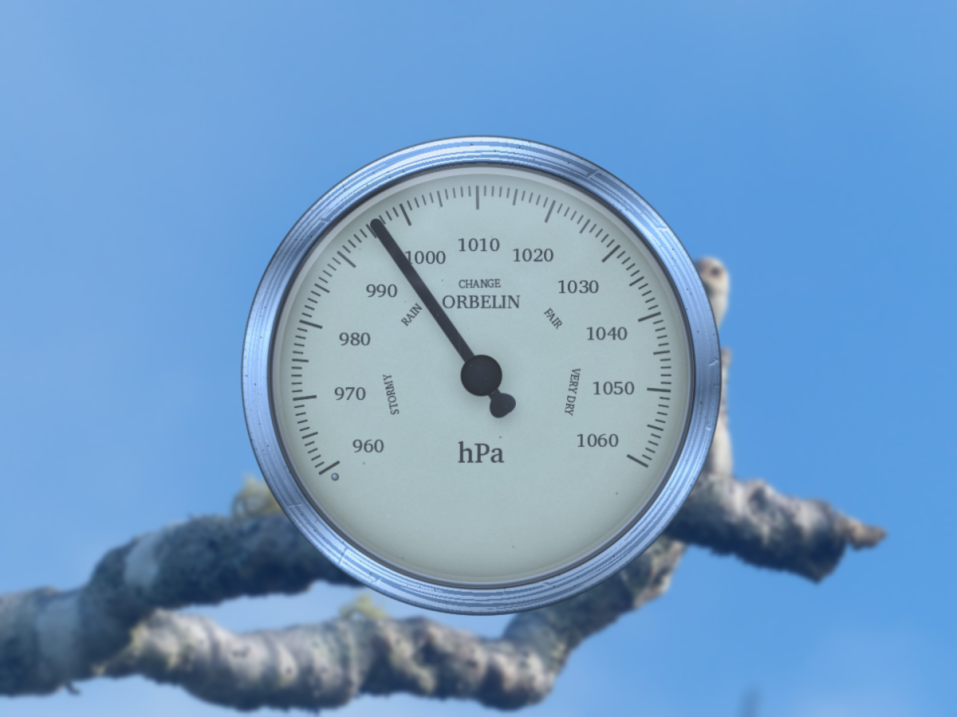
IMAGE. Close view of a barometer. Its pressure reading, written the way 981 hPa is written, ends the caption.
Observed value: 996 hPa
